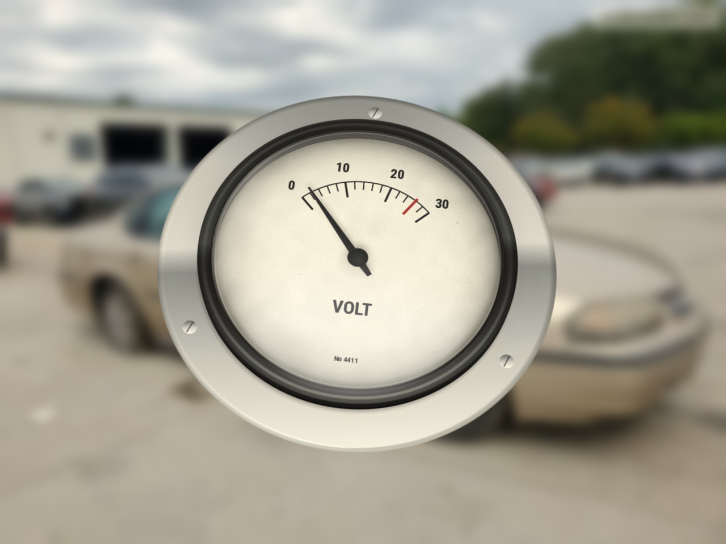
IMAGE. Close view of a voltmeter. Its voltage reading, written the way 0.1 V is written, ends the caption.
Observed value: 2 V
